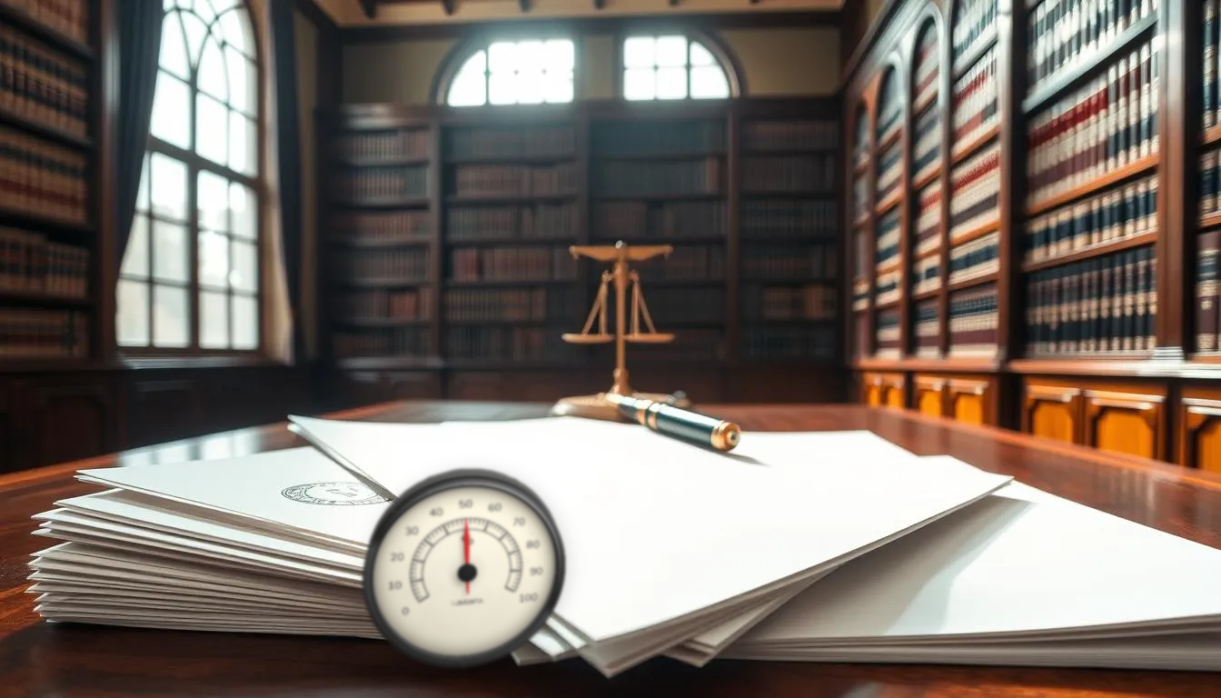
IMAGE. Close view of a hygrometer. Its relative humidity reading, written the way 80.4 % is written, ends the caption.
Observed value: 50 %
